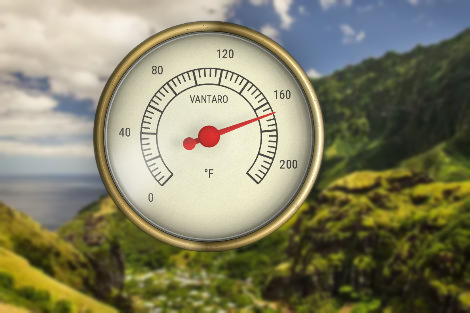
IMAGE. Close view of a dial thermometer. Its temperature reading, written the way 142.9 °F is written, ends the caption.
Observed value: 168 °F
